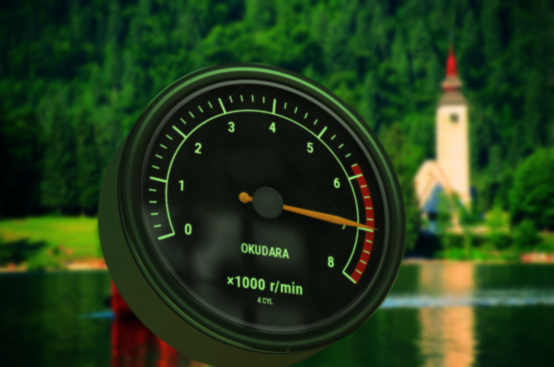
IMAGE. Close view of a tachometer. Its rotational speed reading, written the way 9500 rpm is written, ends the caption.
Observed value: 7000 rpm
